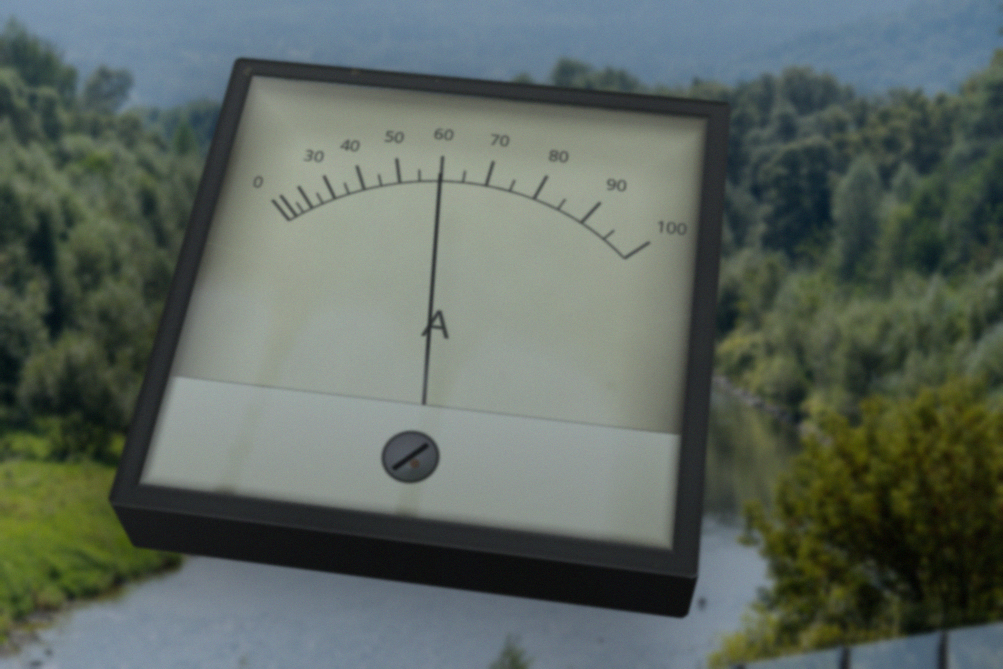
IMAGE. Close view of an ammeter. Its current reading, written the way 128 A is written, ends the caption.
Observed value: 60 A
